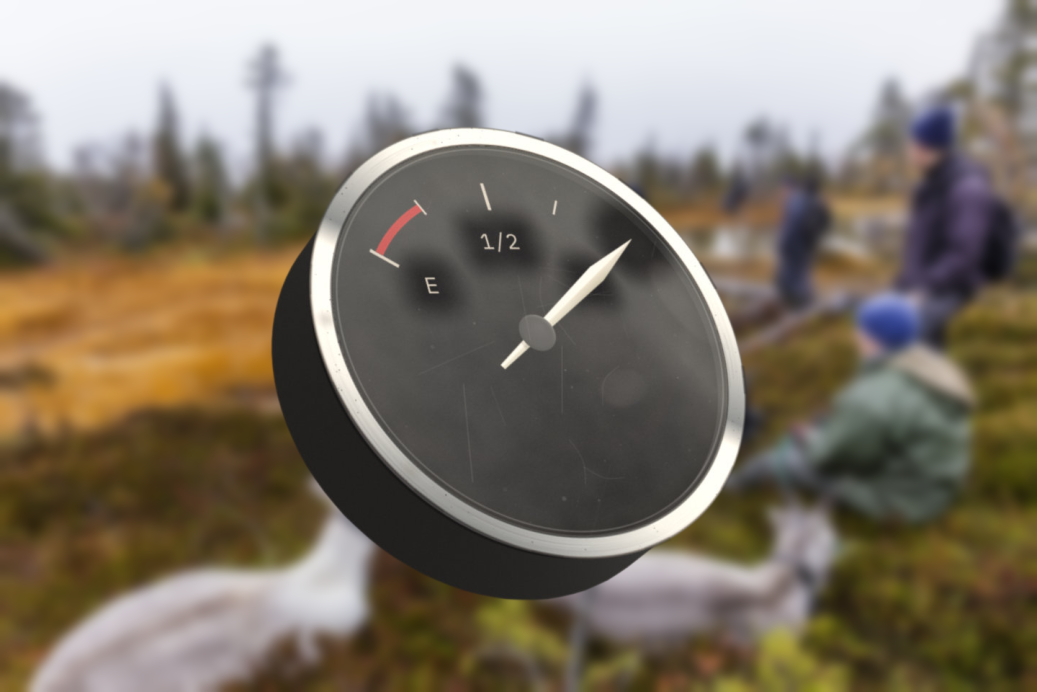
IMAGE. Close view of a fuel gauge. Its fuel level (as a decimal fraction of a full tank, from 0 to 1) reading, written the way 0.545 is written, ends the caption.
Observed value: 1
